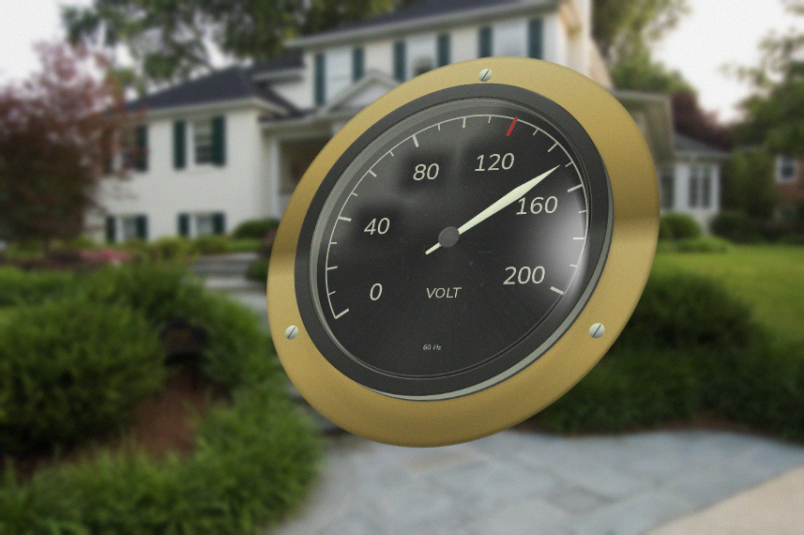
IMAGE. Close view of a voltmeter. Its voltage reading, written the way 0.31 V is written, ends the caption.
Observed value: 150 V
